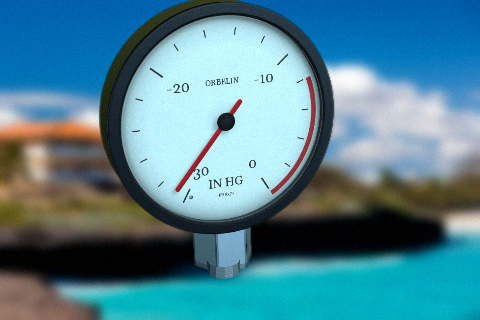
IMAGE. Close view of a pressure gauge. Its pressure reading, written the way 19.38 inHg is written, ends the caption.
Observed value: -29 inHg
